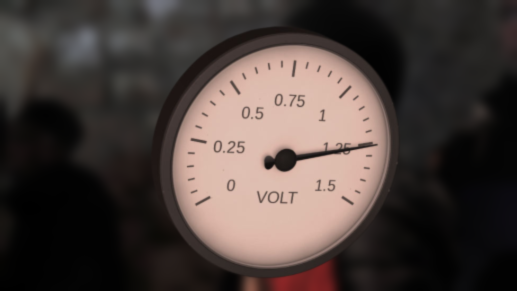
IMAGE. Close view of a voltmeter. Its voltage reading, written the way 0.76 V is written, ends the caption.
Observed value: 1.25 V
